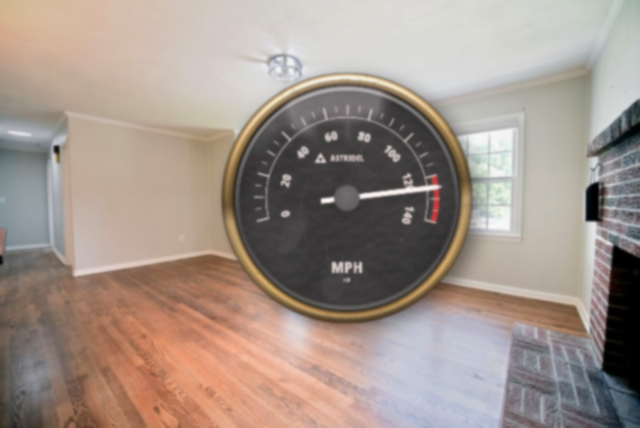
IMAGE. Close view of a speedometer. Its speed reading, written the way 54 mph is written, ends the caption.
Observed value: 125 mph
